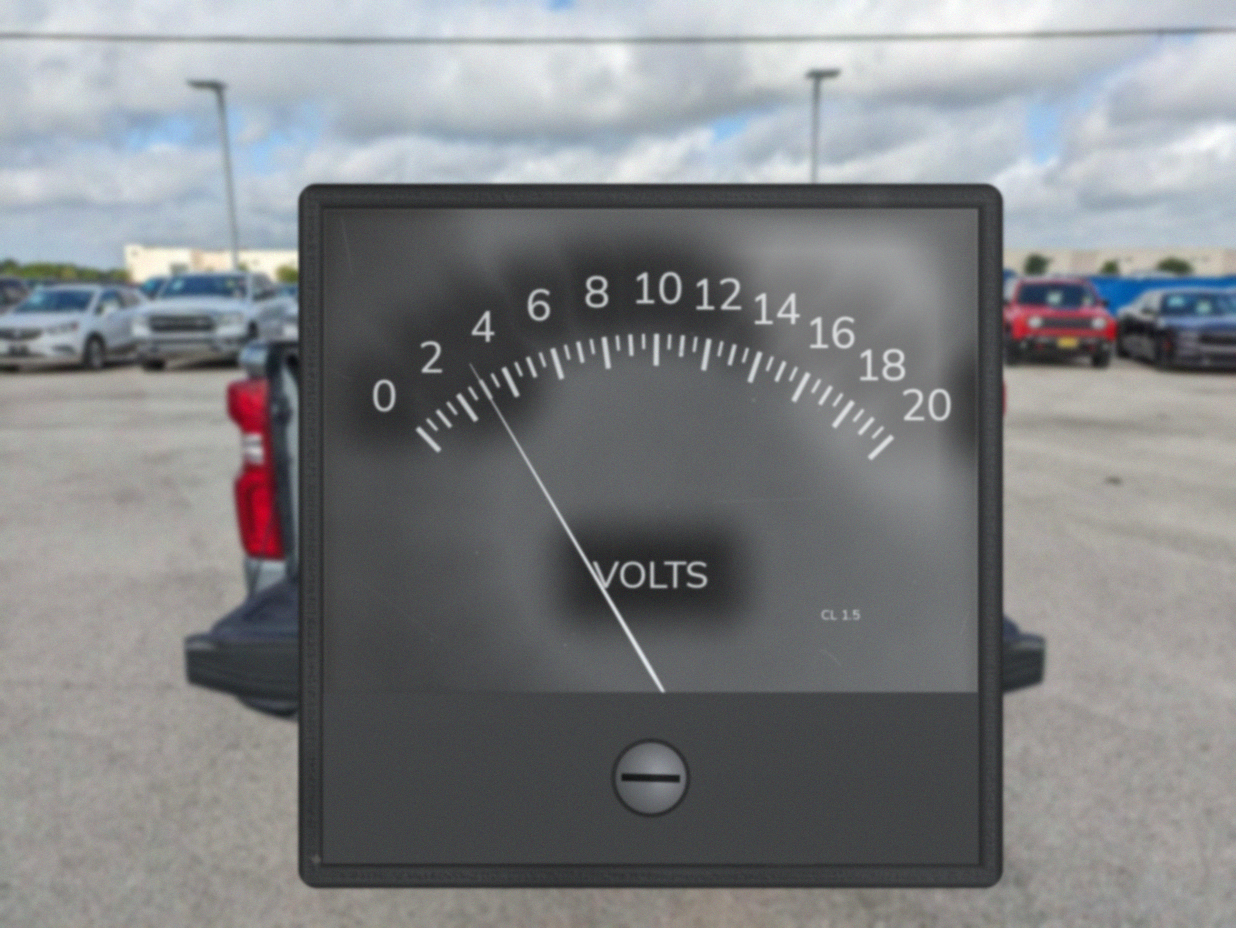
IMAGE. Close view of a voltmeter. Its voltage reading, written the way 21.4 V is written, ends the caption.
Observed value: 3 V
